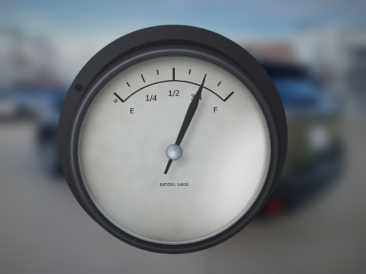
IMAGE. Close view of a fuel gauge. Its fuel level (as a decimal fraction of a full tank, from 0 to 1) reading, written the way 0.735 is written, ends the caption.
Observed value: 0.75
